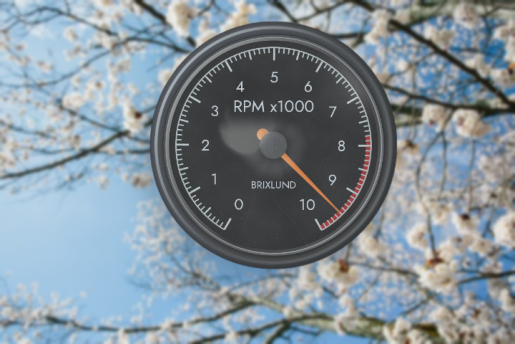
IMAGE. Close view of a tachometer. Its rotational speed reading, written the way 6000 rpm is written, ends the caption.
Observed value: 9500 rpm
